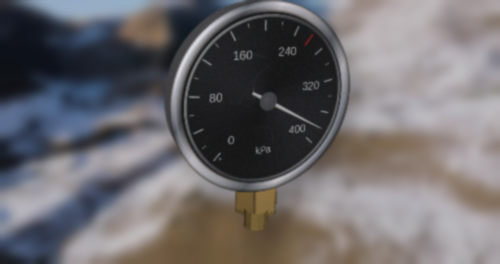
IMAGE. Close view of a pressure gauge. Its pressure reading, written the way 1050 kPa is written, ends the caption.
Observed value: 380 kPa
